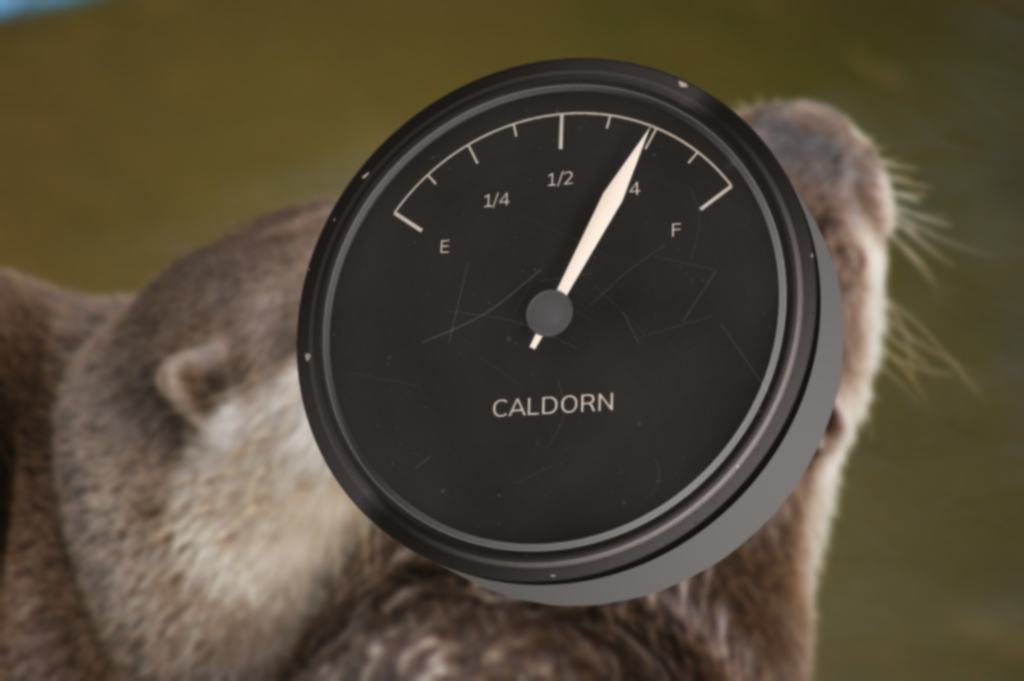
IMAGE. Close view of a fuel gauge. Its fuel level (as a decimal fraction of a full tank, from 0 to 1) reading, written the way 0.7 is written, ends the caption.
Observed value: 0.75
